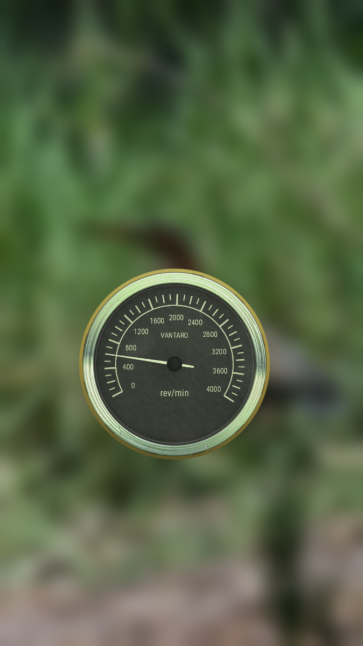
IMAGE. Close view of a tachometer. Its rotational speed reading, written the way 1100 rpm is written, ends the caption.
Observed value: 600 rpm
